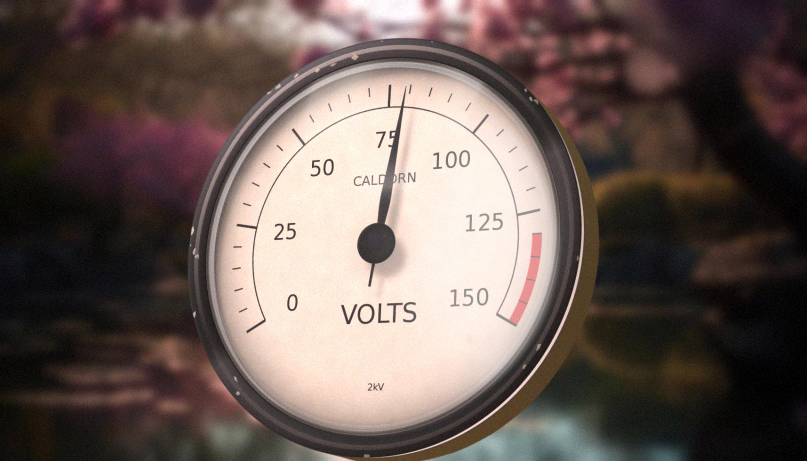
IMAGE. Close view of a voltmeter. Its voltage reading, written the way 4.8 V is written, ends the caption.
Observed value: 80 V
